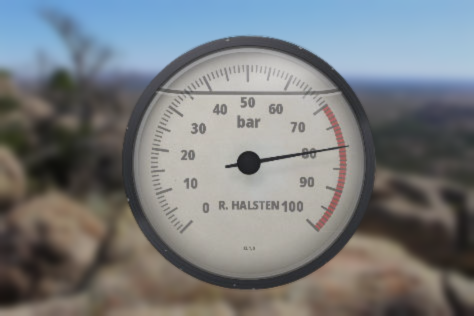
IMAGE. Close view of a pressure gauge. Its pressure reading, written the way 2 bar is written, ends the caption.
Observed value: 80 bar
